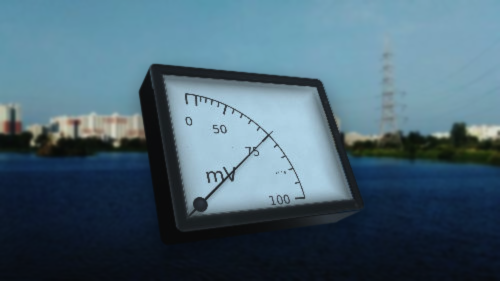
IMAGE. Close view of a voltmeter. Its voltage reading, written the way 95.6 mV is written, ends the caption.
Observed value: 75 mV
